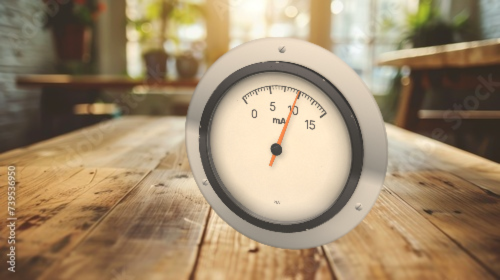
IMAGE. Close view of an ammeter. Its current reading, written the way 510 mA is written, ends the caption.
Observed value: 10 mA
